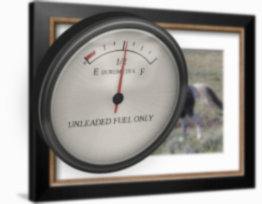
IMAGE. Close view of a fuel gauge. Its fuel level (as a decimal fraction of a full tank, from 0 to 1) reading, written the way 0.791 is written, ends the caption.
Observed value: 0.5
